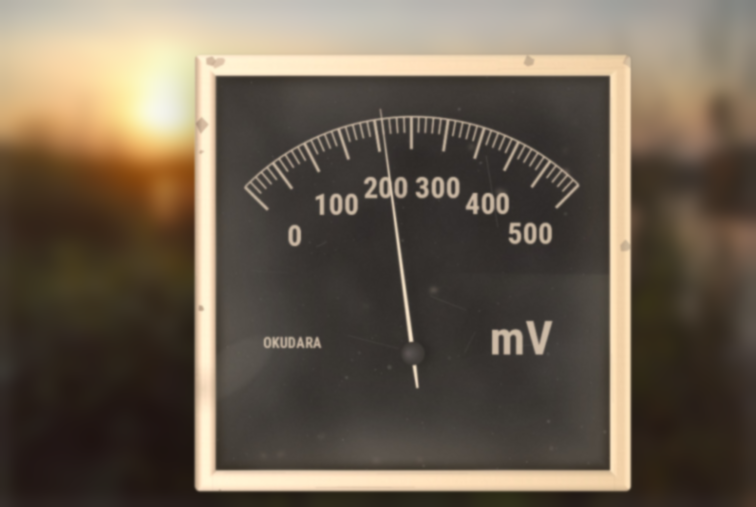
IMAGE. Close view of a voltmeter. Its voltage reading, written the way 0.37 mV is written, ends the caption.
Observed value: 210 mV
